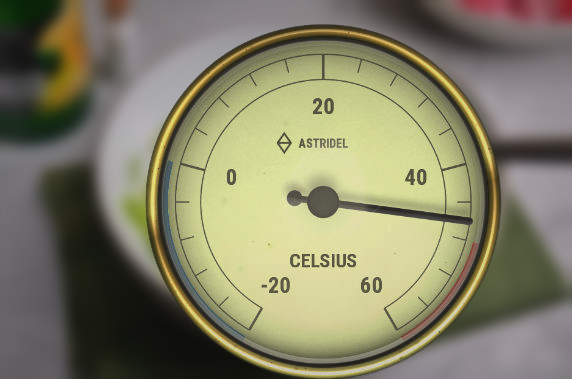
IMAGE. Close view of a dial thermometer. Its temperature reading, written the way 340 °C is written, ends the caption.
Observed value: 46 °C
